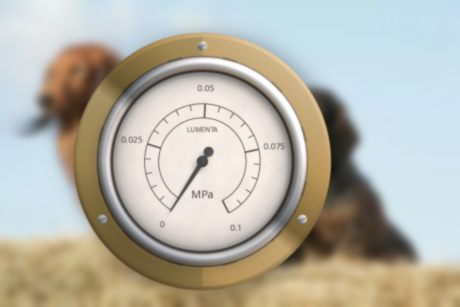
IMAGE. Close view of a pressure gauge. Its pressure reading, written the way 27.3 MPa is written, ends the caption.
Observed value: 0 MPa
